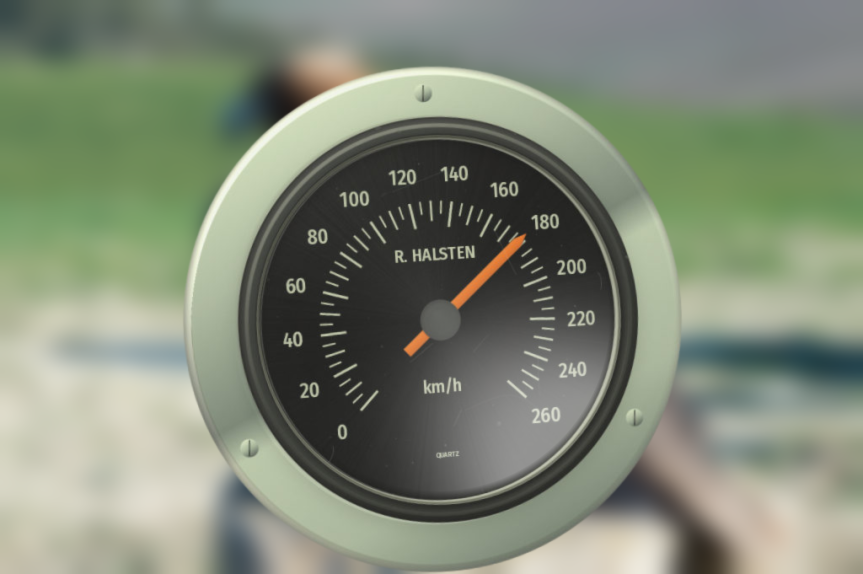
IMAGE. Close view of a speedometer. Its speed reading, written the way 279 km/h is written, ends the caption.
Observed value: 177.5 km/h
